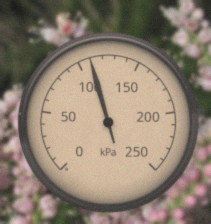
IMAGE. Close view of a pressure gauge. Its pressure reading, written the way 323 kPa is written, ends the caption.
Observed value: 110 kPa
